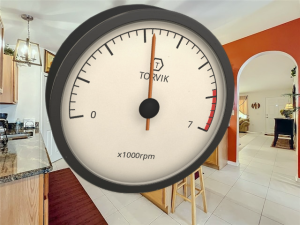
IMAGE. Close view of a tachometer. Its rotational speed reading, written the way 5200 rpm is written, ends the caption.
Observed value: 3200 rpm
